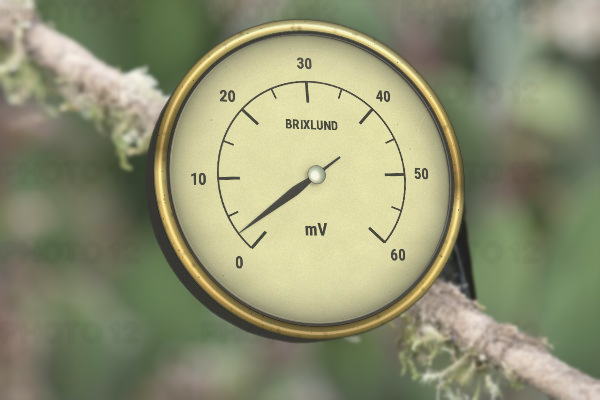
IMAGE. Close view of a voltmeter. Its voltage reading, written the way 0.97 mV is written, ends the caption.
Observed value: 2.5 mV
